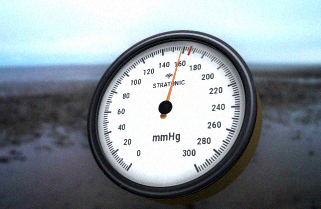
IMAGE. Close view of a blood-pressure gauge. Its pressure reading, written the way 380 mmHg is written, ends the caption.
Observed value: 160 mmHg
